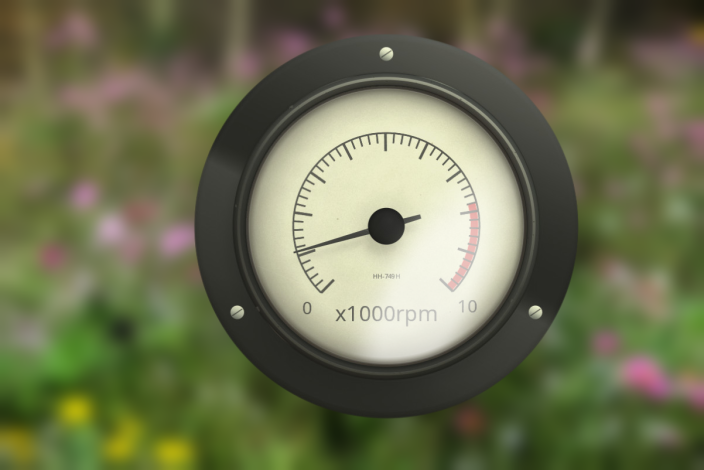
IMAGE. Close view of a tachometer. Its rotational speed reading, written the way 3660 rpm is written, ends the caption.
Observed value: 1100 rpm
